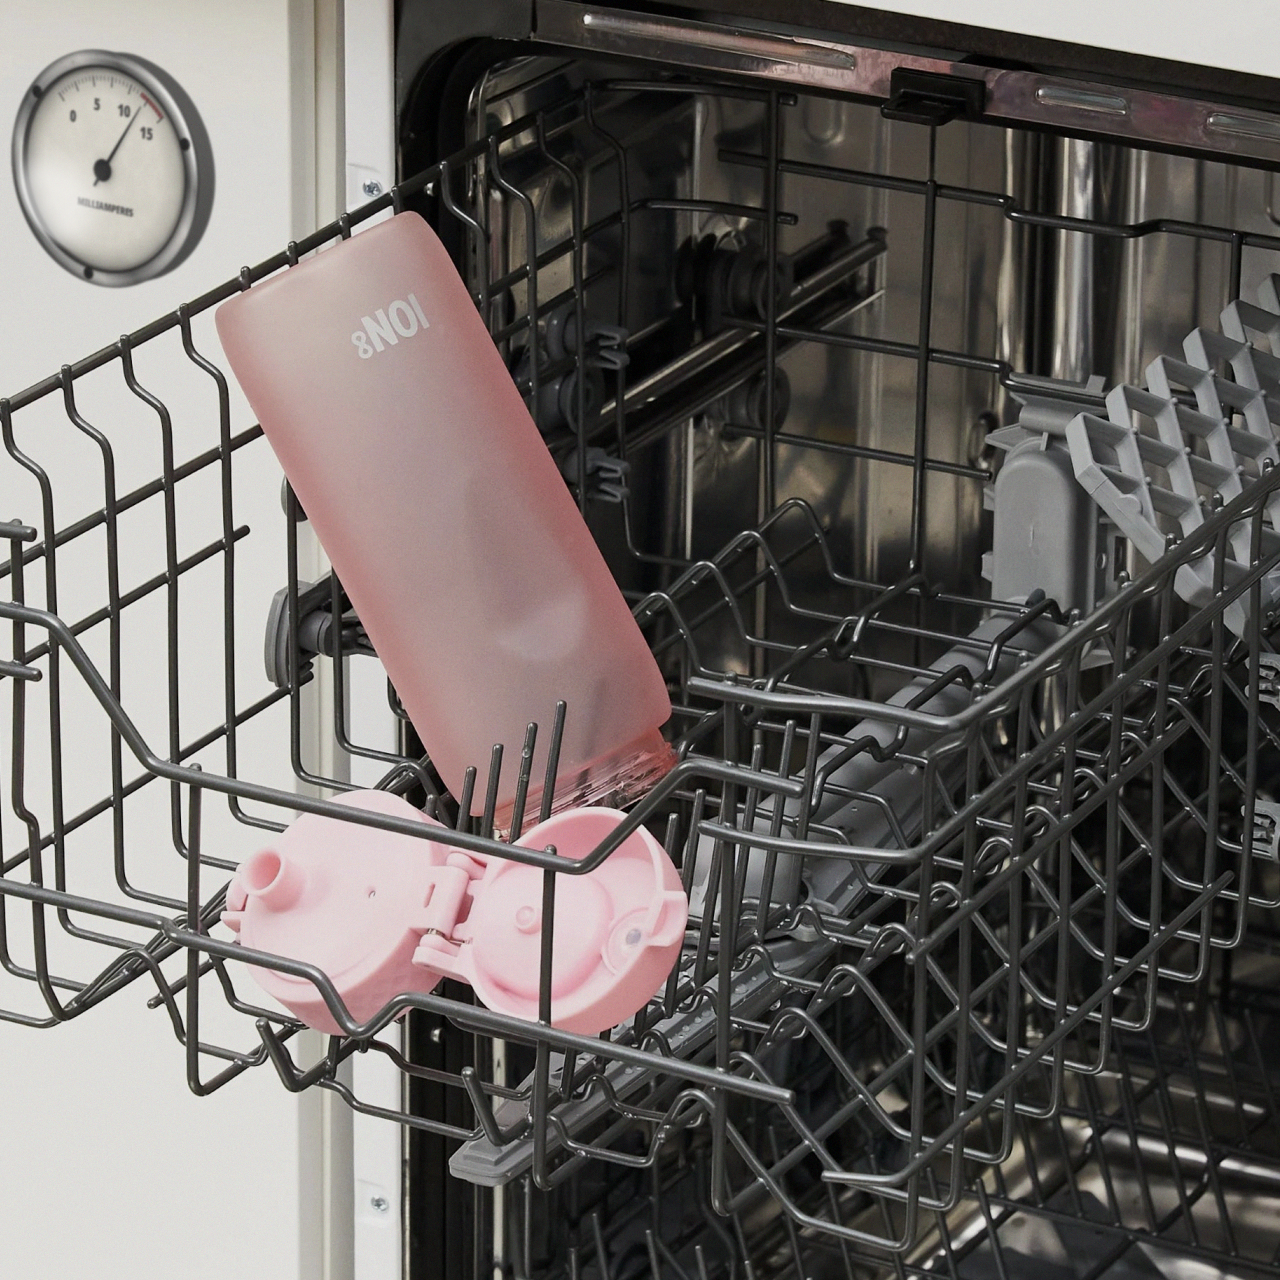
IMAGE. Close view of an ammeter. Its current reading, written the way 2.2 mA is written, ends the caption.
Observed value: 12.5 mA
